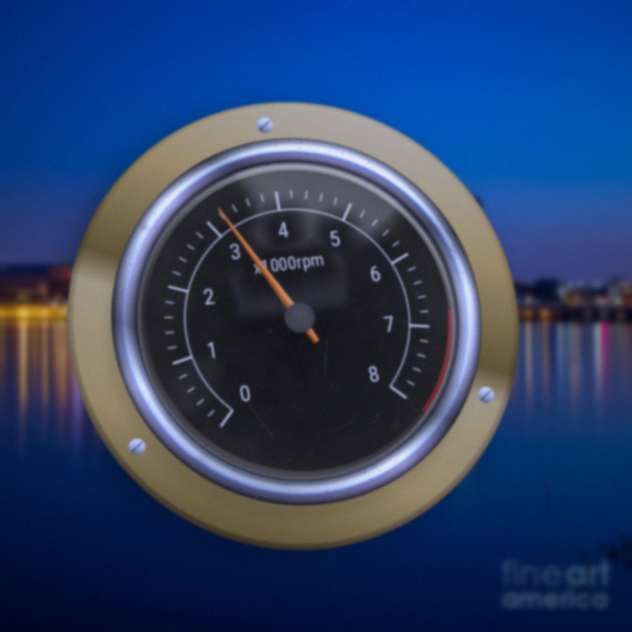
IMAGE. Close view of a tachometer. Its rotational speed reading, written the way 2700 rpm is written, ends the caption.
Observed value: 3200 rpm
